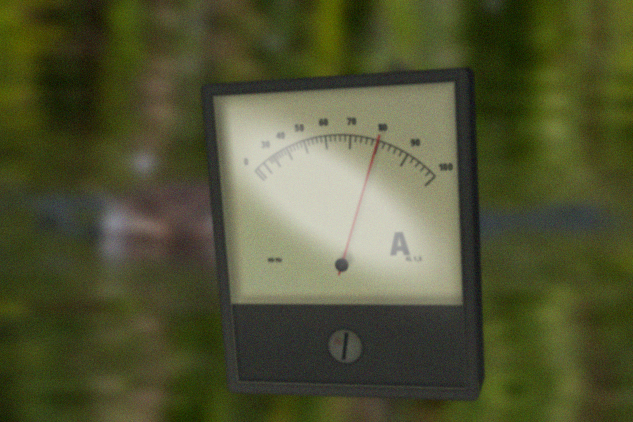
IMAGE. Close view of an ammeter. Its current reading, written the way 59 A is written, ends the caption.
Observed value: 80 A
